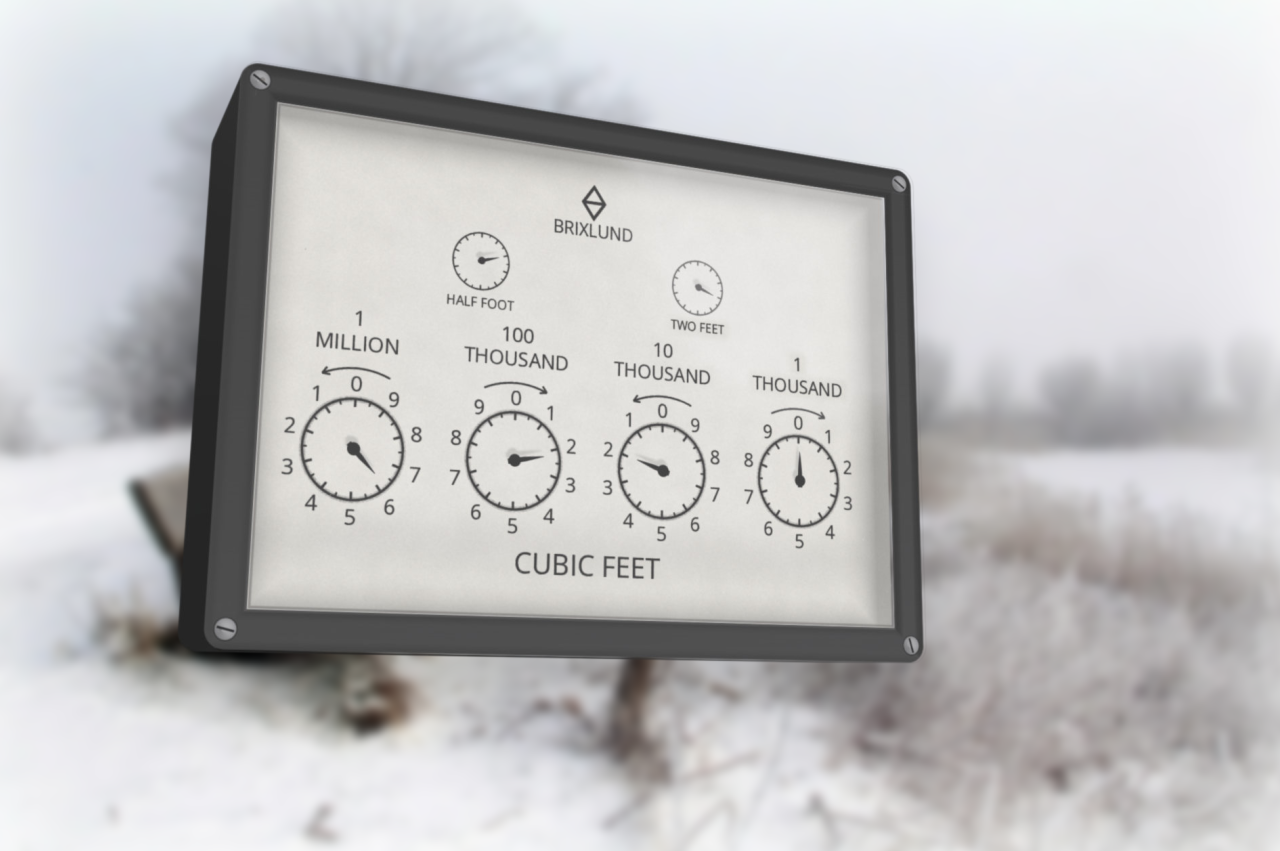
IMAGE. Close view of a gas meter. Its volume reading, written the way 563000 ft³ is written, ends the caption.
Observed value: 622000 ft³
